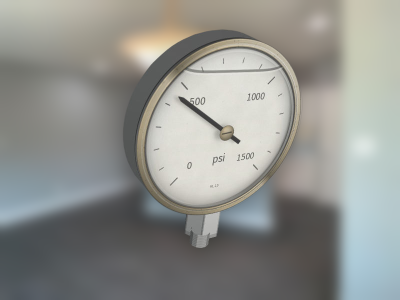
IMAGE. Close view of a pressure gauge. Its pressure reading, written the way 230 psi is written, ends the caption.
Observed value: 450 psi
